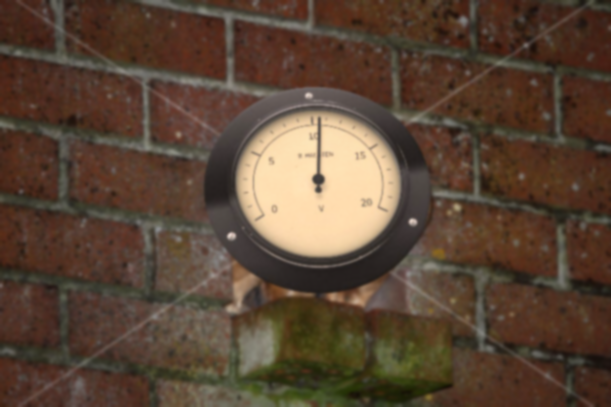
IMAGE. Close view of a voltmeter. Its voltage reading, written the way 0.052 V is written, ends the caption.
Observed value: 10.5 V
